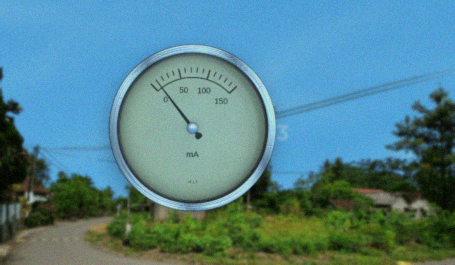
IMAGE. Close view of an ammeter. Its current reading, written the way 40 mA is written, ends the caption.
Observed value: 10 mA
